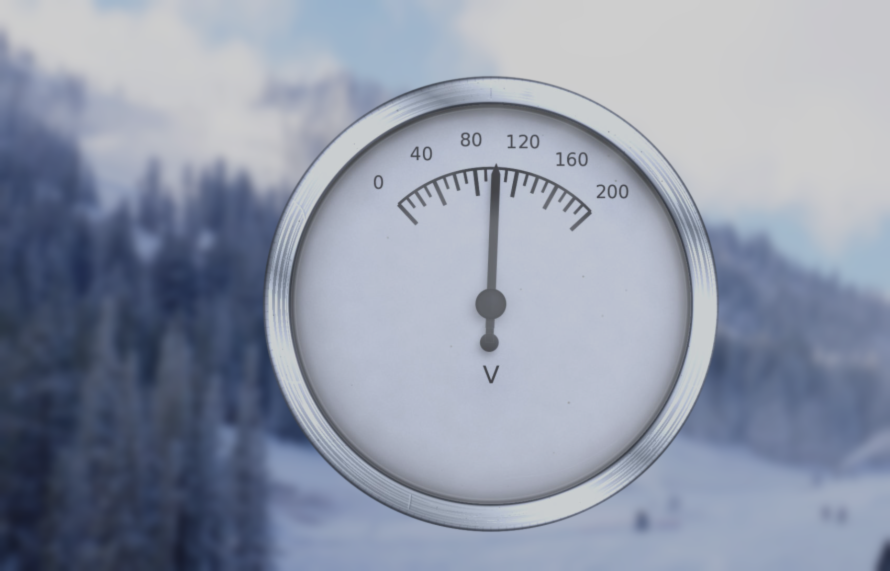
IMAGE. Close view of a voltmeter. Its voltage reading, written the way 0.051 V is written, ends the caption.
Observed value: 100 V
